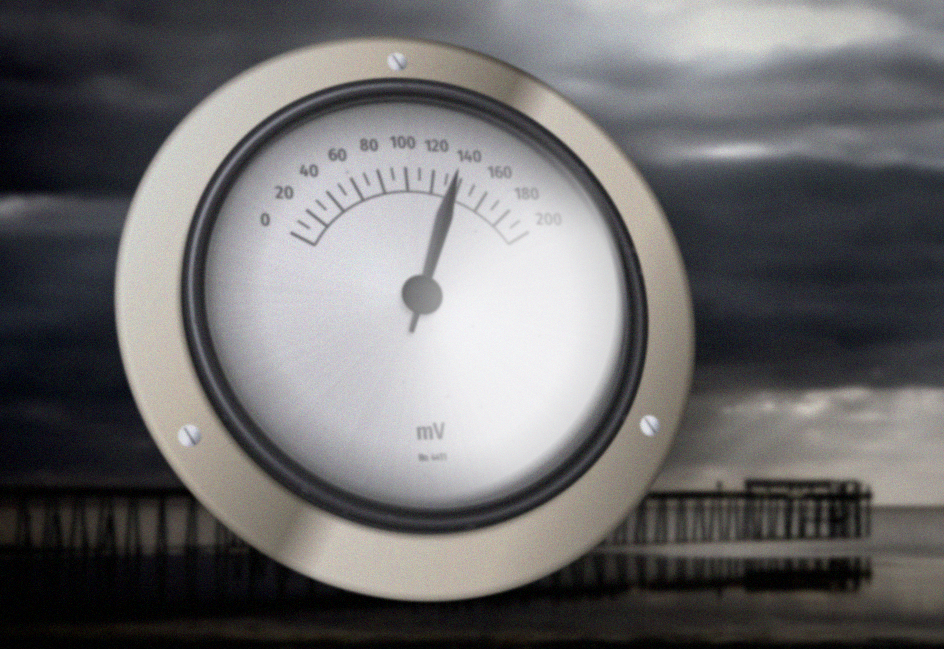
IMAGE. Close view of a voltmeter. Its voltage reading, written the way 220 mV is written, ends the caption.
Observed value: 135 mV
